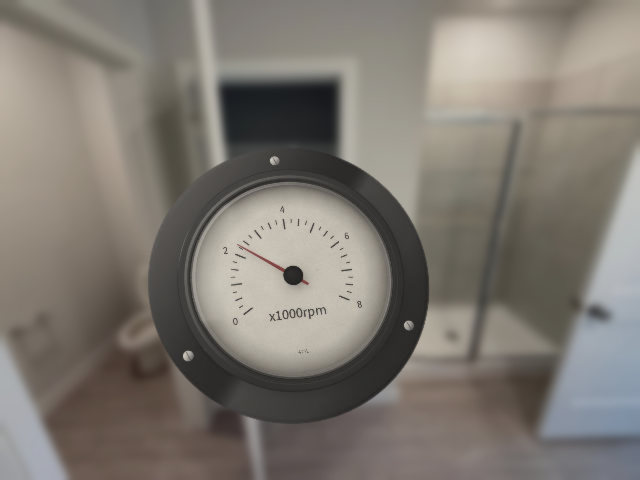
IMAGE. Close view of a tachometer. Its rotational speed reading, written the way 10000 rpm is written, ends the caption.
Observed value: 2250 rpm
